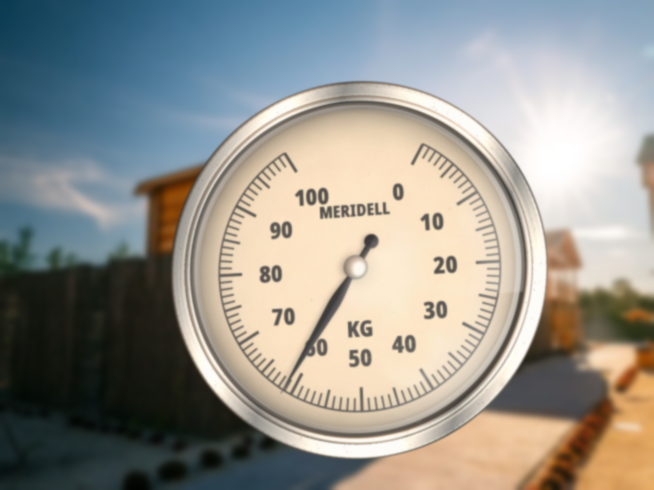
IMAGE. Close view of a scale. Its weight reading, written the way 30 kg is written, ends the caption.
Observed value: 61 kg
